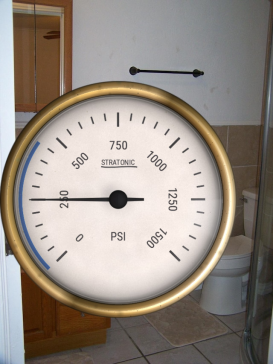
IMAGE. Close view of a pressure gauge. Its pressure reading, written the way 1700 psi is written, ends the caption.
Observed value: 250 psi
